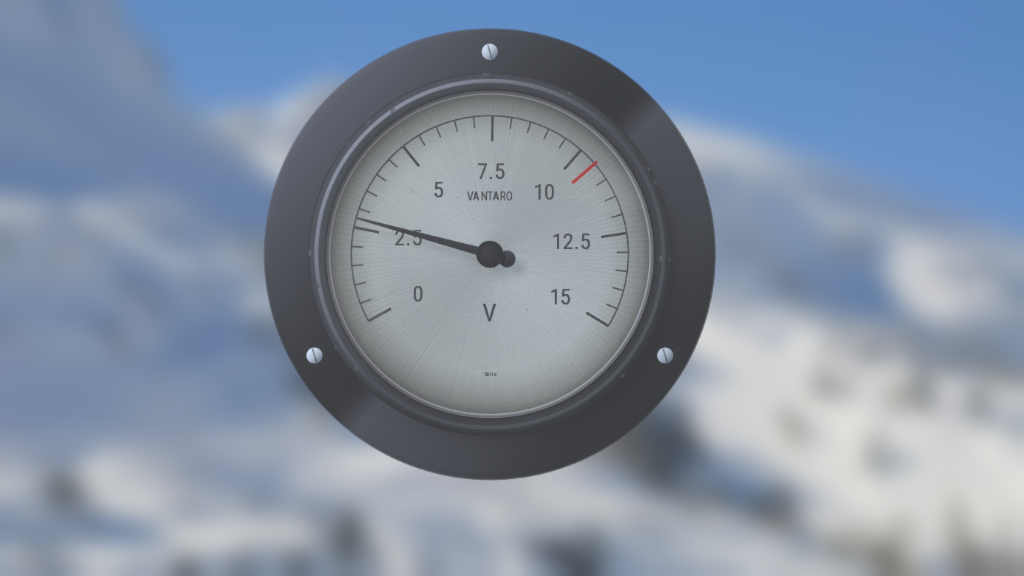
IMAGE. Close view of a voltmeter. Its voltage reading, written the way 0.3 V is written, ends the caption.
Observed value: 2.75 V
